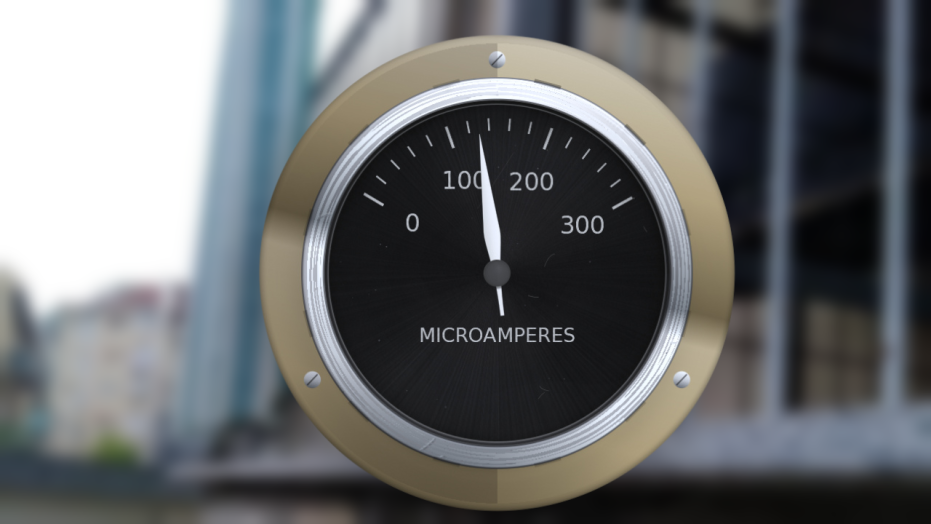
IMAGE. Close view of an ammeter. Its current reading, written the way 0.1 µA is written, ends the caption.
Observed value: 130 µA
